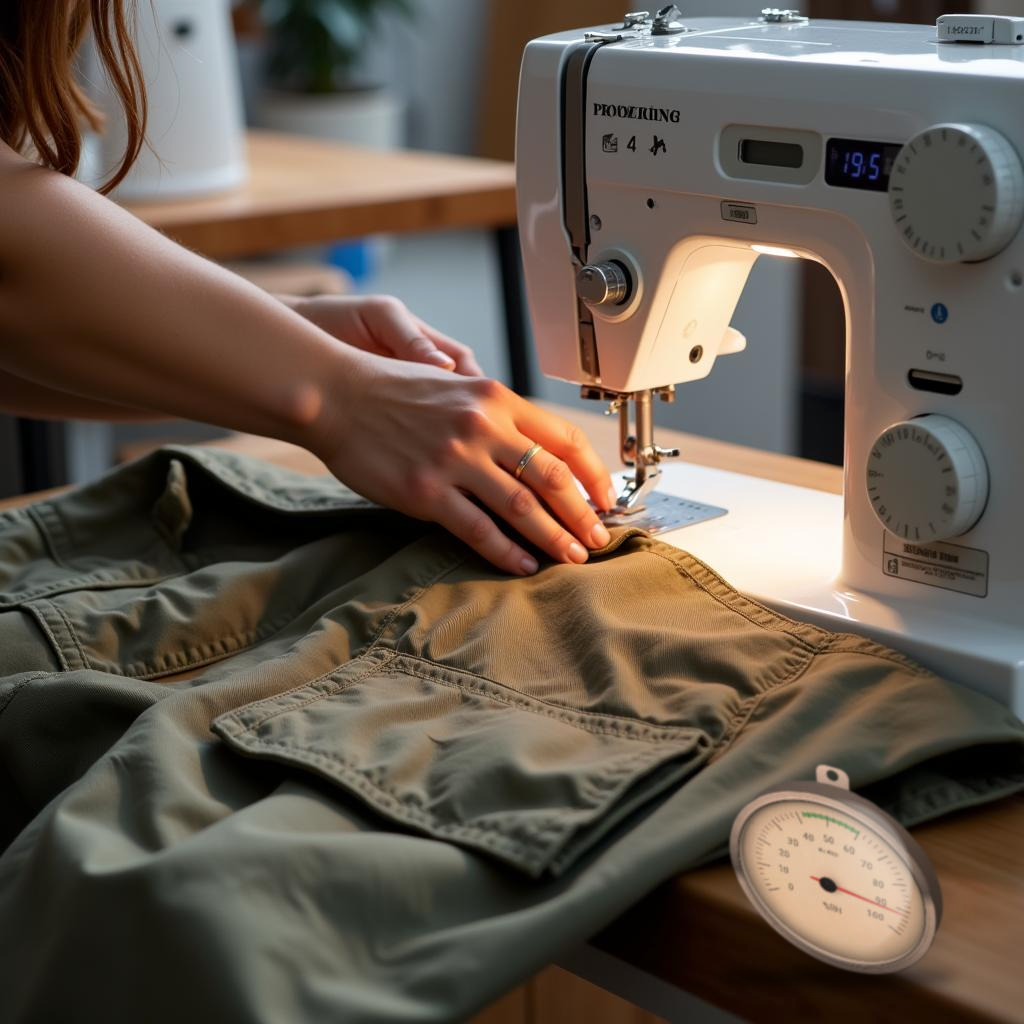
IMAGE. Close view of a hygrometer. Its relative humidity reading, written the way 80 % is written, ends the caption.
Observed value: 90 %
